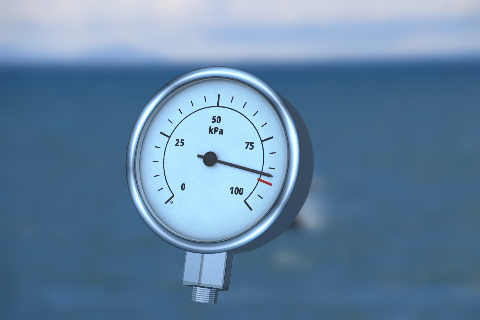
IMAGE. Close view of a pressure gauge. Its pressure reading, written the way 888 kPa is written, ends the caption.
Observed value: 87.5 kPa
